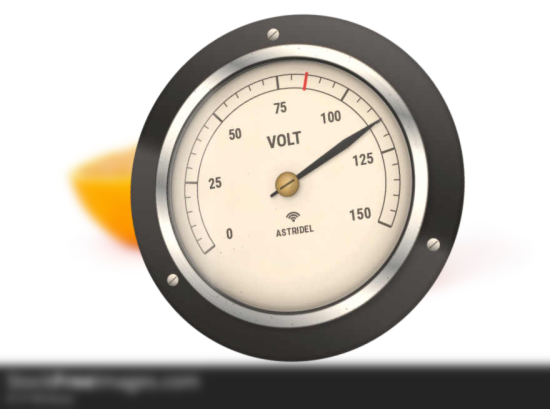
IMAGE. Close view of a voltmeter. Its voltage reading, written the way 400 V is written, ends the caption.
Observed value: 115 V
